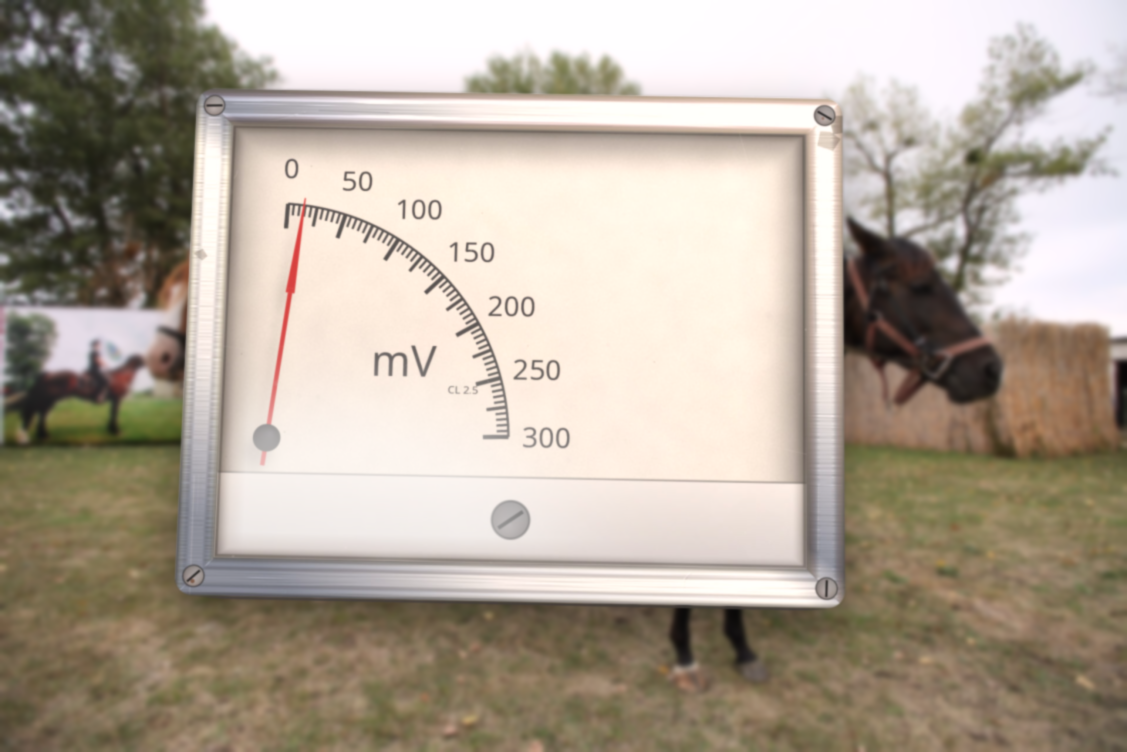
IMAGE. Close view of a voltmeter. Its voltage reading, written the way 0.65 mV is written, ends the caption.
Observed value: 15 mV
